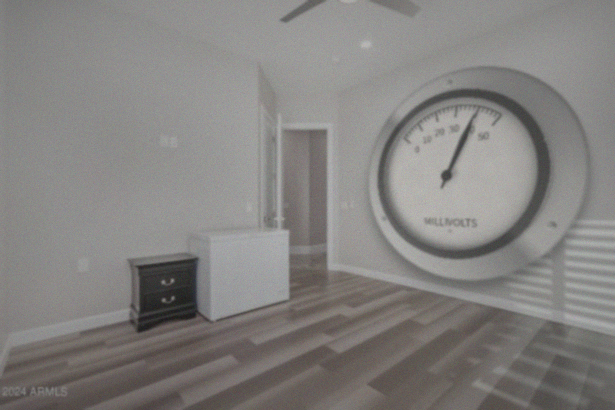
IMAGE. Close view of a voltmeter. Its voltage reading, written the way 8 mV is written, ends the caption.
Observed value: 40 mV
